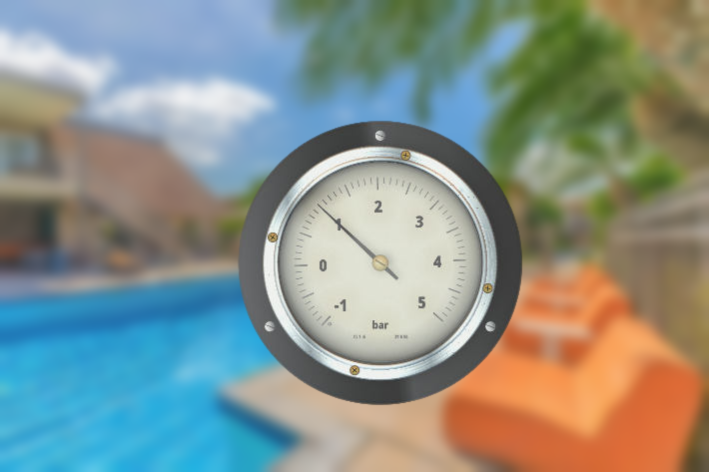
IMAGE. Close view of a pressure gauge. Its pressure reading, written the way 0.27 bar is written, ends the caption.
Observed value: 1 bar
